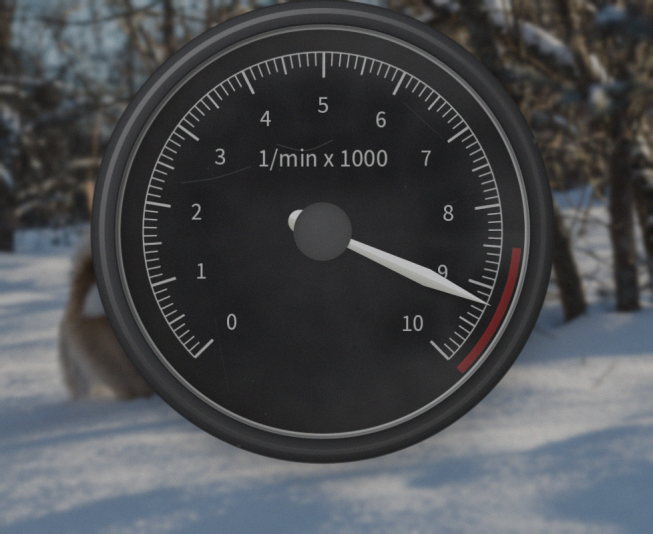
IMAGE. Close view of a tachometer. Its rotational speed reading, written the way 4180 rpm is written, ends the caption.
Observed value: 9200 rpm
